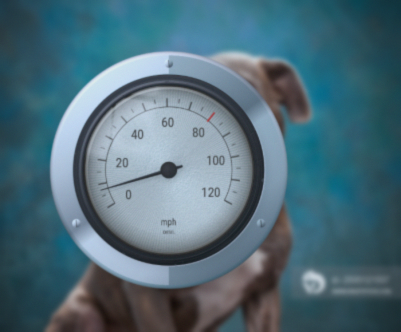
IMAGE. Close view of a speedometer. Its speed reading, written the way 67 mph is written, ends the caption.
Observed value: 7.5 mph
